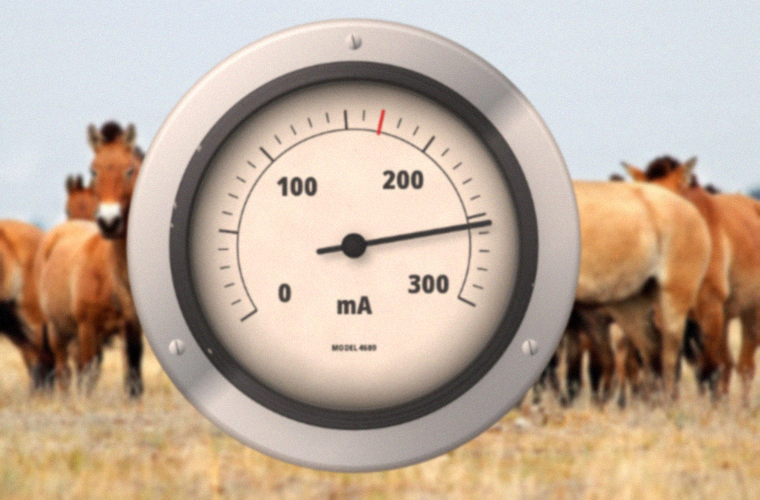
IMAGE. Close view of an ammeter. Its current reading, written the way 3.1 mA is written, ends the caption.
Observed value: 255 mA
